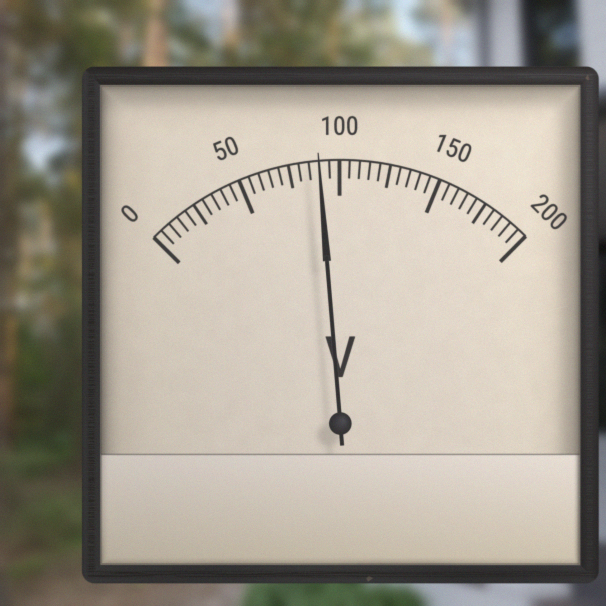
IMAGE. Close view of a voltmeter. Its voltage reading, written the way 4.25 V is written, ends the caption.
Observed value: 90 V
